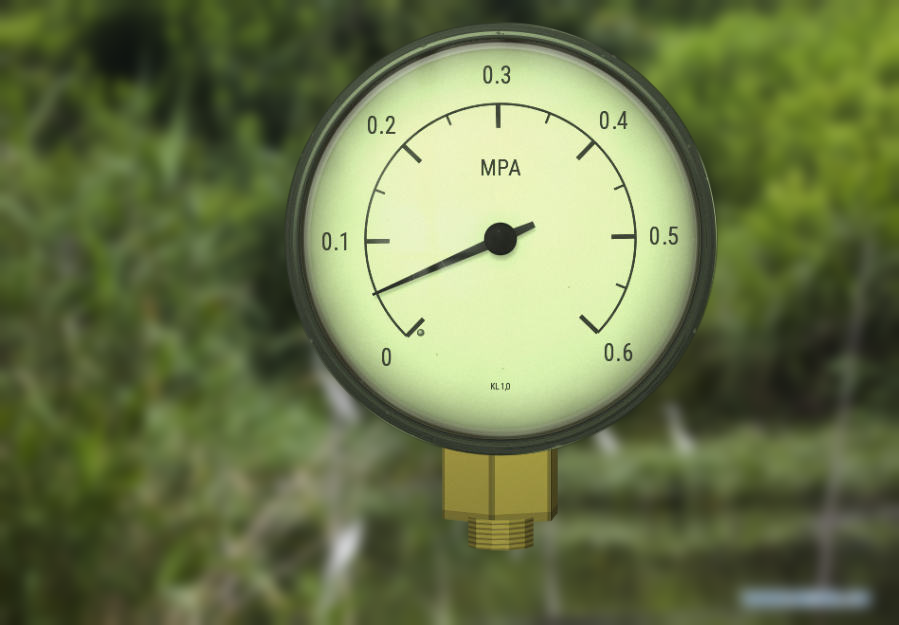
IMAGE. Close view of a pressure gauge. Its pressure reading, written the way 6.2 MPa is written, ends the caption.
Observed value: 0.05 MPa
